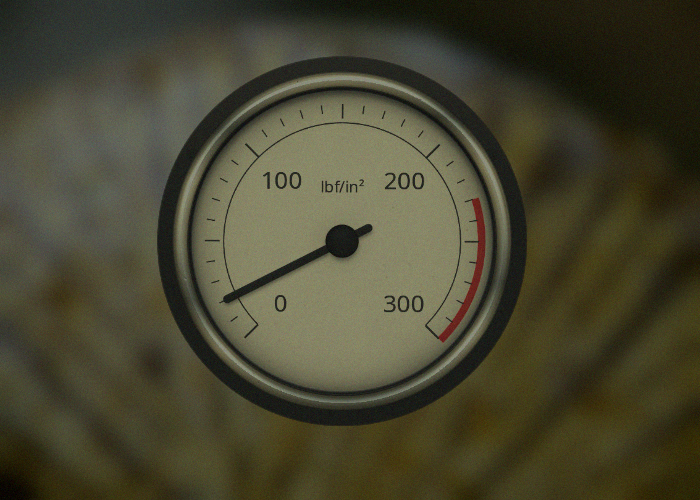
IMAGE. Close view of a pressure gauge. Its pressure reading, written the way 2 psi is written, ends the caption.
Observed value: 20 psi
